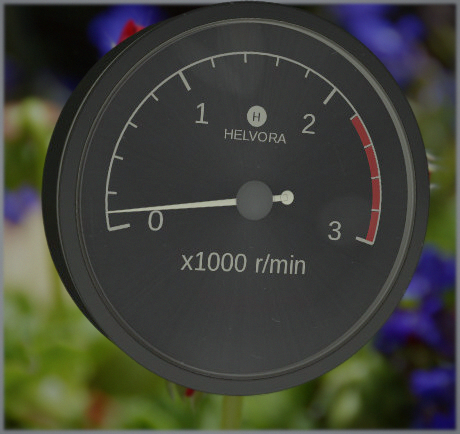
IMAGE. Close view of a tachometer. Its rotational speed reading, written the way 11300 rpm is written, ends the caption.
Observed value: 100 rpm
